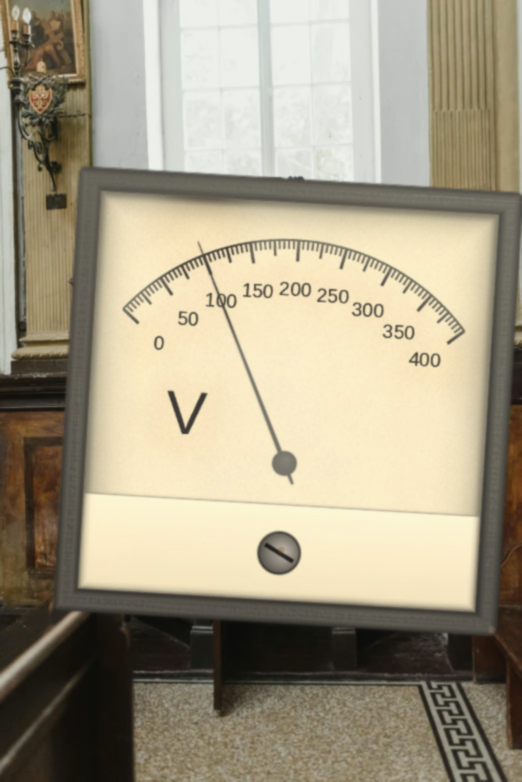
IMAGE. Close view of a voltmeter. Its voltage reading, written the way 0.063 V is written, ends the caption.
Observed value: 100 V
